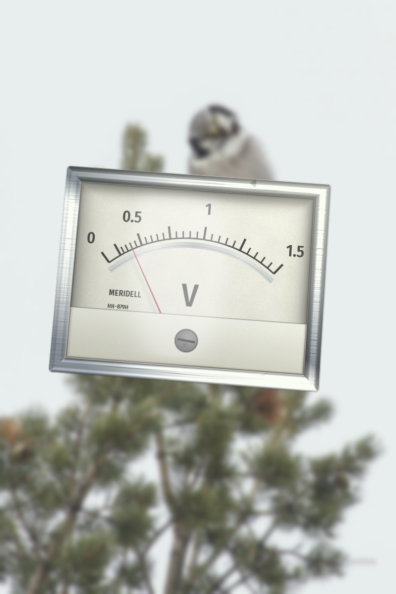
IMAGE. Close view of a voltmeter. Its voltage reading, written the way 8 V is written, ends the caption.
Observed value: 0.4 V
